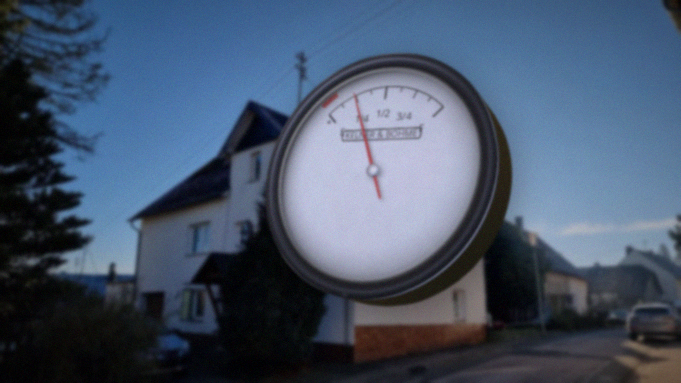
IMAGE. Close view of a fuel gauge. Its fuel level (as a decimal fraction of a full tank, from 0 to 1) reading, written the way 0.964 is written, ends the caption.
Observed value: 0.25
